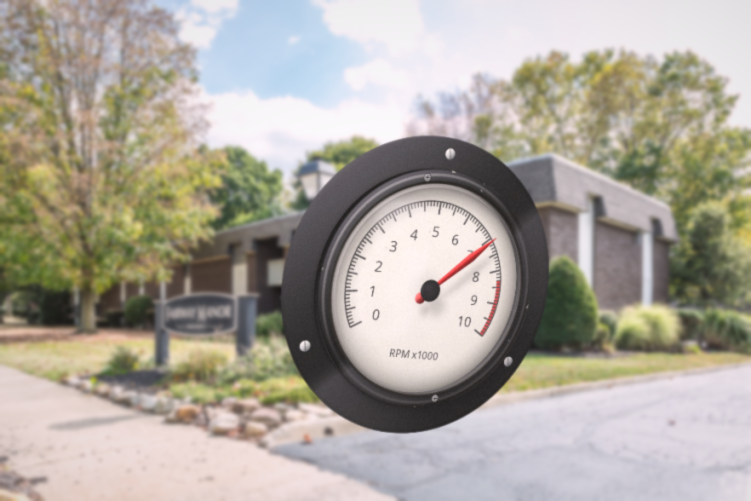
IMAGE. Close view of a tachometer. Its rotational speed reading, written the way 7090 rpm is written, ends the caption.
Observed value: 7000 rpm
